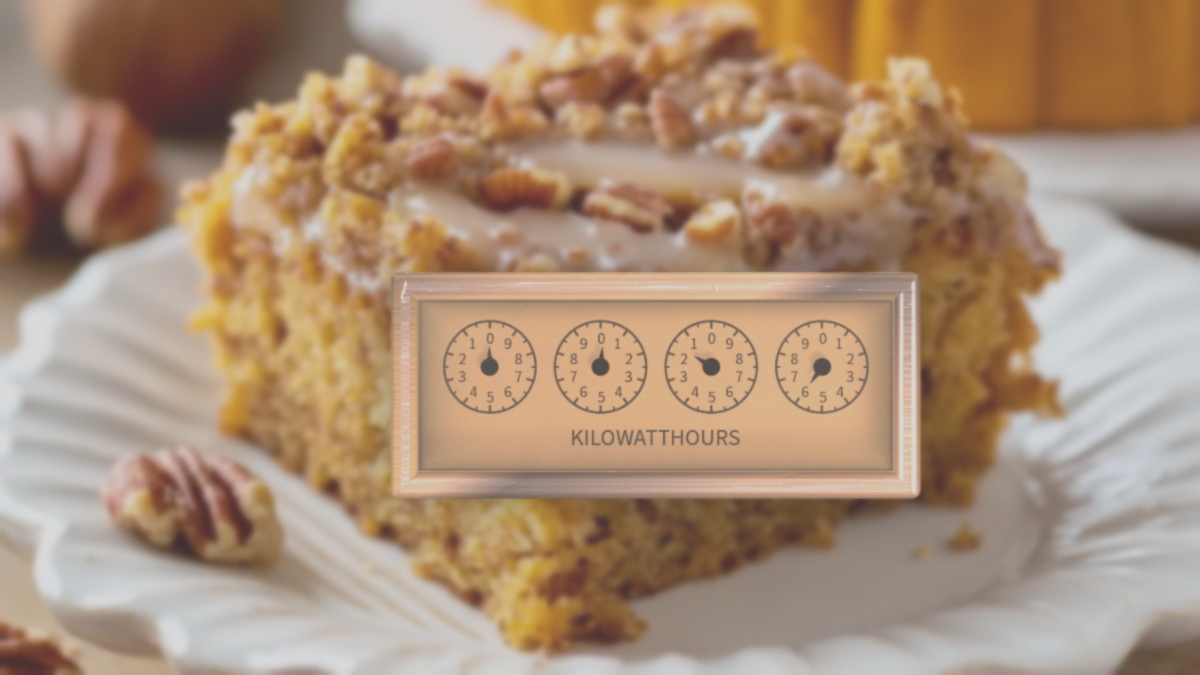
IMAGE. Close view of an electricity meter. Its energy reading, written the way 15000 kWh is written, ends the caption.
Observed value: 16 kWh
